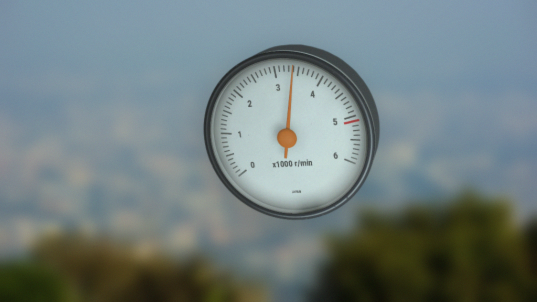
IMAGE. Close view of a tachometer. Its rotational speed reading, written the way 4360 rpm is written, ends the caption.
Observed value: 3400 rpm
